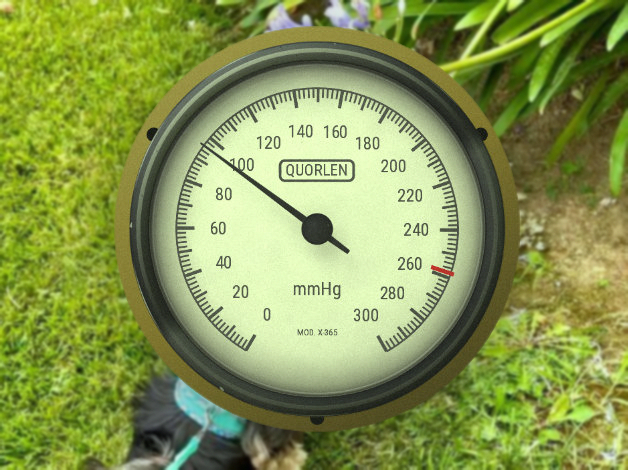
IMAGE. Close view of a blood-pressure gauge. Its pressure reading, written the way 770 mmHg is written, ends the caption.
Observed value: 96 mmHg
